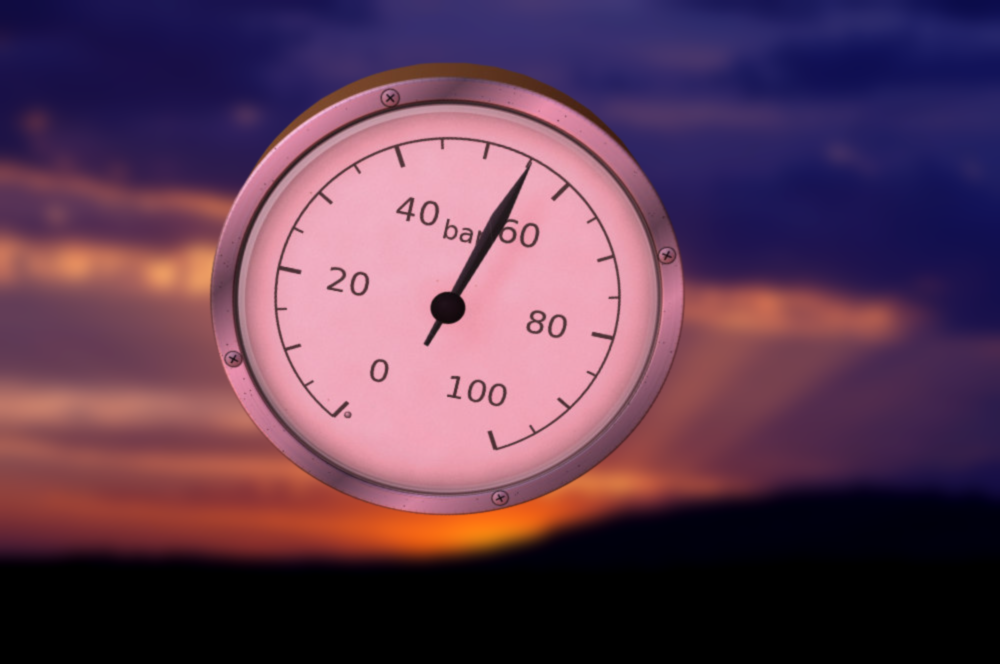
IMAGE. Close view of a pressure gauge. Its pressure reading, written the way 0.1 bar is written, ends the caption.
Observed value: 55 bar
